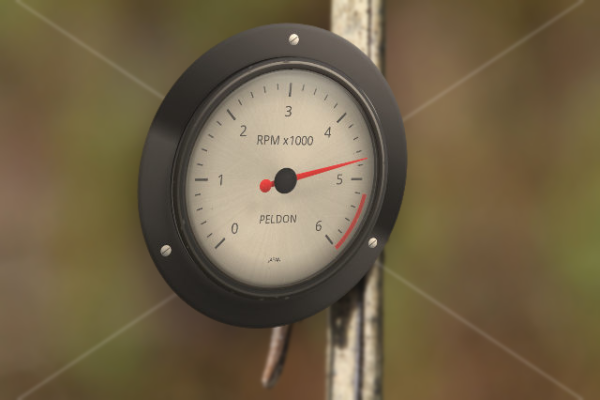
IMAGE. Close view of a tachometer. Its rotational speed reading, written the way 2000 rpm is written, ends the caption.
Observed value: 4700 rpm
